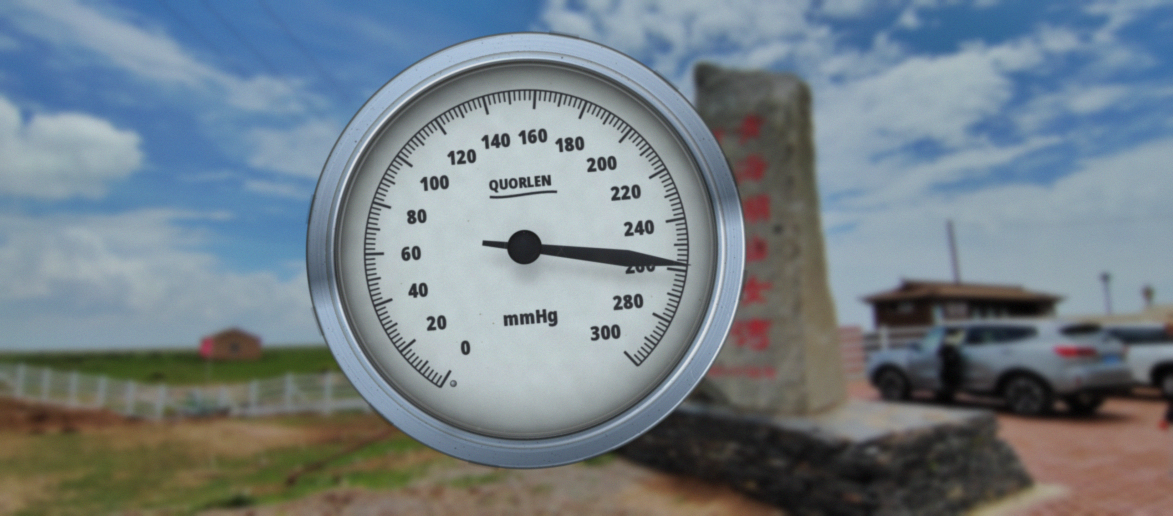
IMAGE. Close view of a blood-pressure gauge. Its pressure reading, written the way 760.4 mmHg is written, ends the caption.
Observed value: 258 mmHg
